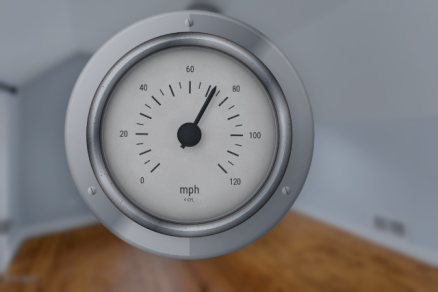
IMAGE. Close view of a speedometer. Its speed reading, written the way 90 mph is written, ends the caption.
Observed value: 72.5 mph
